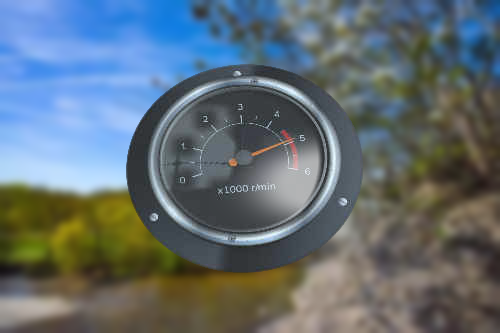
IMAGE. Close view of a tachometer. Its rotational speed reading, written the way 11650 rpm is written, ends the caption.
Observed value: 5000 rpm
